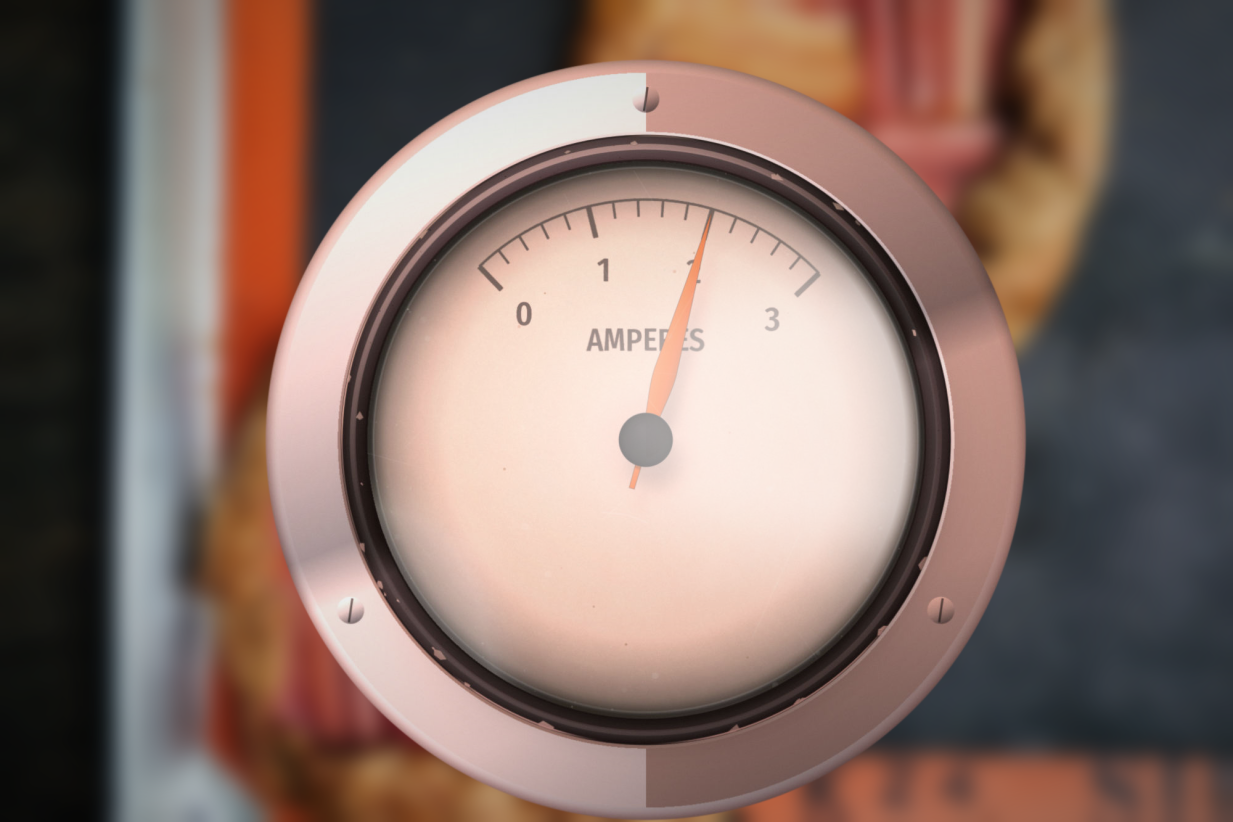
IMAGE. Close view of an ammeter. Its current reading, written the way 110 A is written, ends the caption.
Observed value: 2 A
